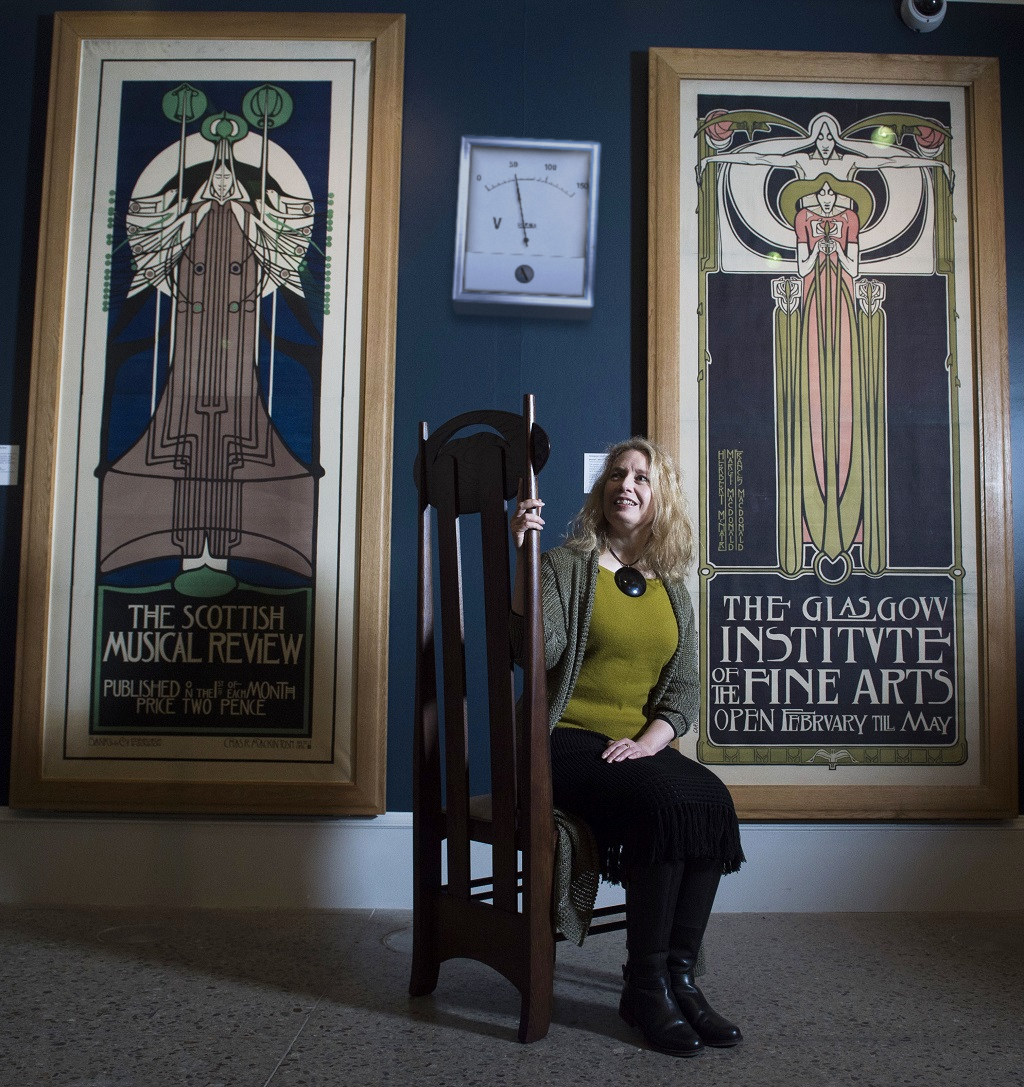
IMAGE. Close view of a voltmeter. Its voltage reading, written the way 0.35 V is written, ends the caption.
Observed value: 50 V
